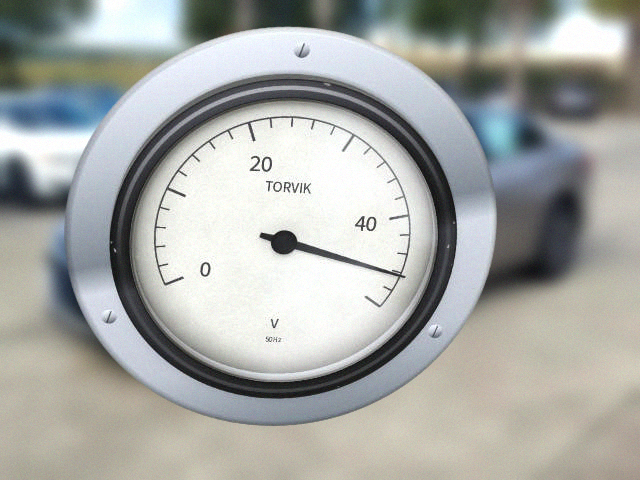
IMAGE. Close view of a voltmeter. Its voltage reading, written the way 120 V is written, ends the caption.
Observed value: 46 V
